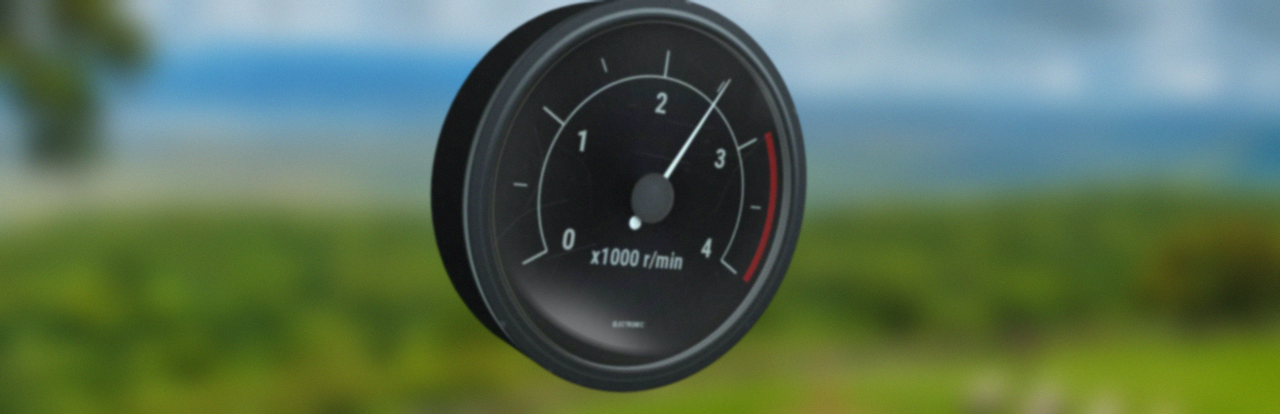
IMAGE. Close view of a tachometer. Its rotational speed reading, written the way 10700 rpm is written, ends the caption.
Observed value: 2500 rpm
